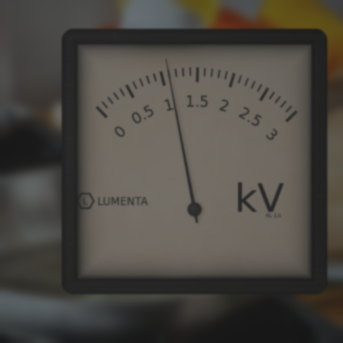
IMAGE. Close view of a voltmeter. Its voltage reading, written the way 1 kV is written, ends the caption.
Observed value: 1.1 kV
